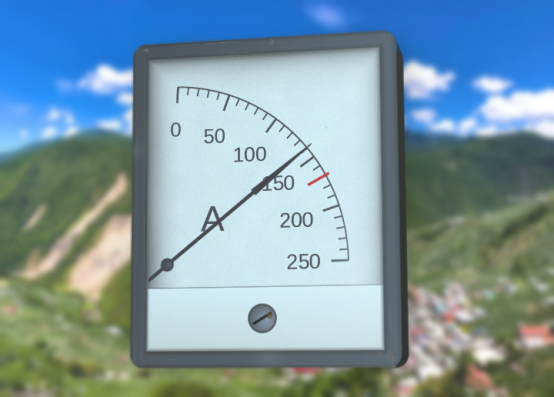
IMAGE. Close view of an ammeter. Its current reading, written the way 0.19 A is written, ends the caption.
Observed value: 140 A
